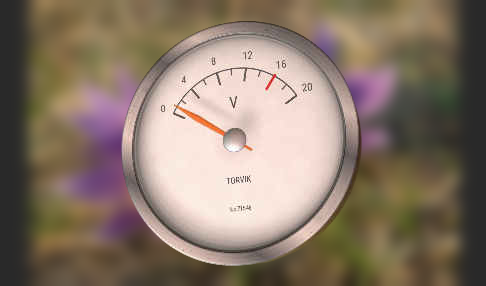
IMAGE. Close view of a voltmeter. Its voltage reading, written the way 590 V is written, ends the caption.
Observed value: 1 V
